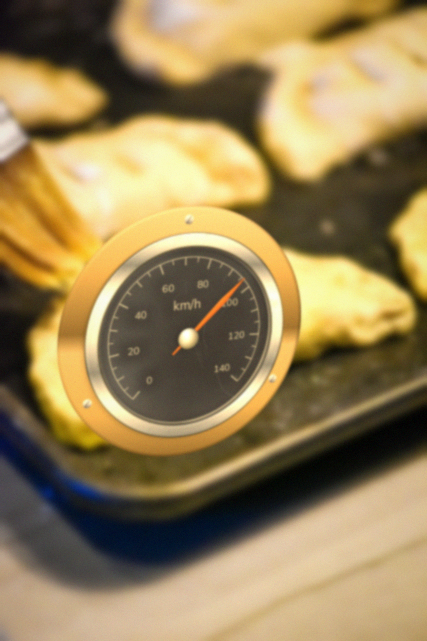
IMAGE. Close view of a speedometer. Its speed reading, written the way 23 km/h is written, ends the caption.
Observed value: 95 km/h
